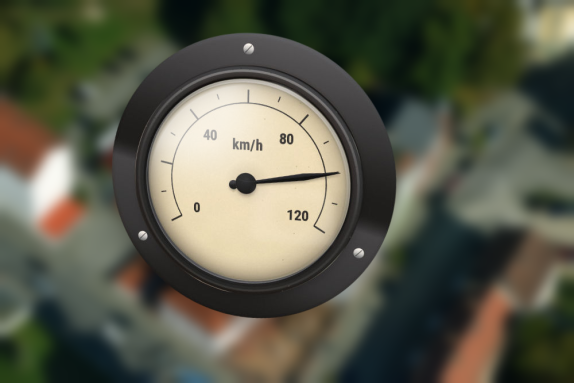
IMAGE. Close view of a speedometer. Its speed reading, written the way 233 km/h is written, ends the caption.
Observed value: 100 km/h
